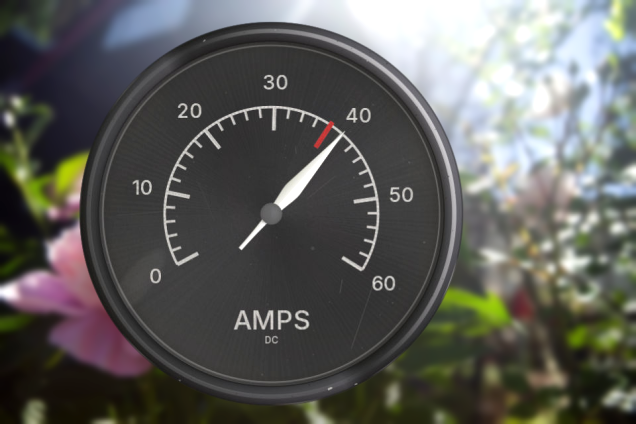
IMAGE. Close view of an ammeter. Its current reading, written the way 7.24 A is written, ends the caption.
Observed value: 40 A
